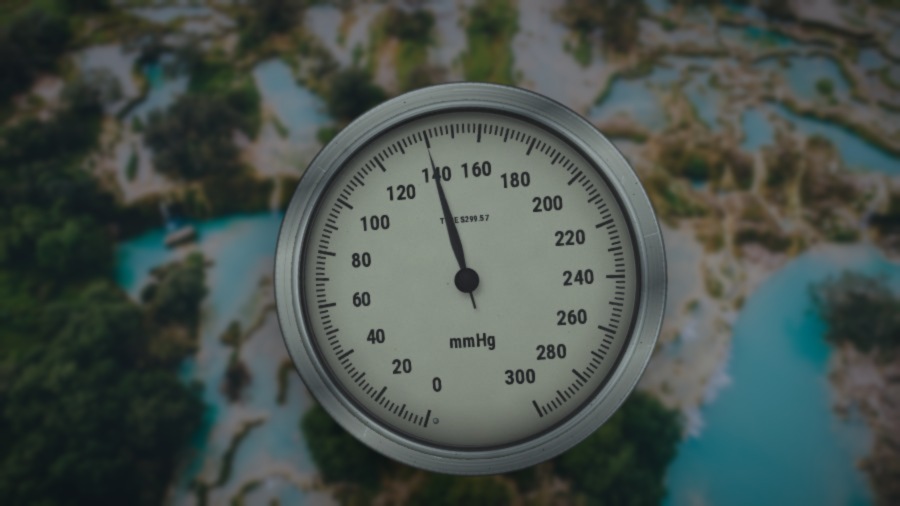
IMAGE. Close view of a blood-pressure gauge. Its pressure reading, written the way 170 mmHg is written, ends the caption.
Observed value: 140 mmHg
